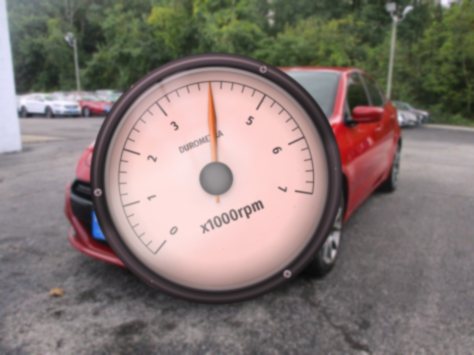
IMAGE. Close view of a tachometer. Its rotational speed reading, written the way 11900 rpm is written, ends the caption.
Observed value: 4000 rpm
